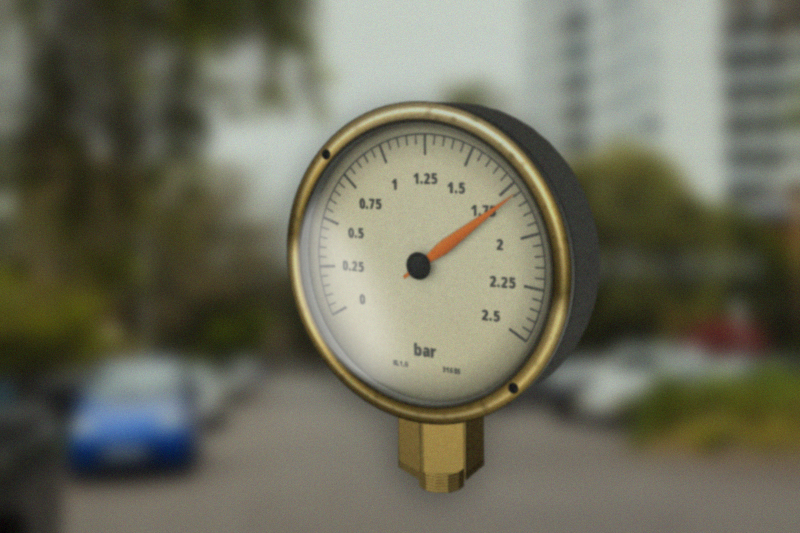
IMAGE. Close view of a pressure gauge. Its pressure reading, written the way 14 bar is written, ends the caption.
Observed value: 1.8 bar
